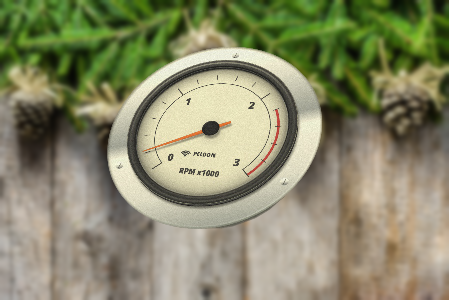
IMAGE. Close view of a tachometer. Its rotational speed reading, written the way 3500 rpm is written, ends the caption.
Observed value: 200 rpm
